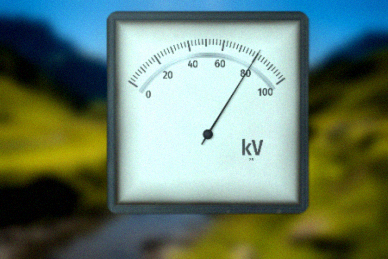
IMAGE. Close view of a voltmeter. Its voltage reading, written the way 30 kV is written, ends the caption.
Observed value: 80 kV
